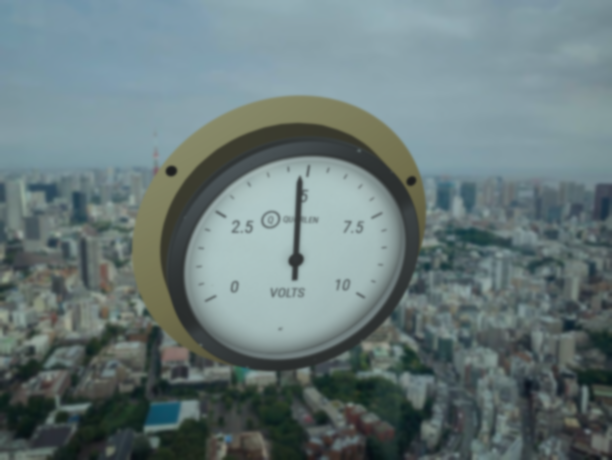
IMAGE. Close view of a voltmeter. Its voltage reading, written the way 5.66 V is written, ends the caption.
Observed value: 4.75 V
